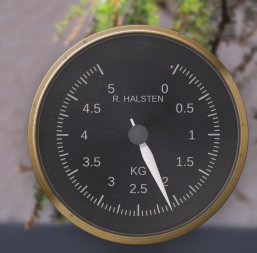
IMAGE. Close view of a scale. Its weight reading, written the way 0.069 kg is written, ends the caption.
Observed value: 2.1 kg
